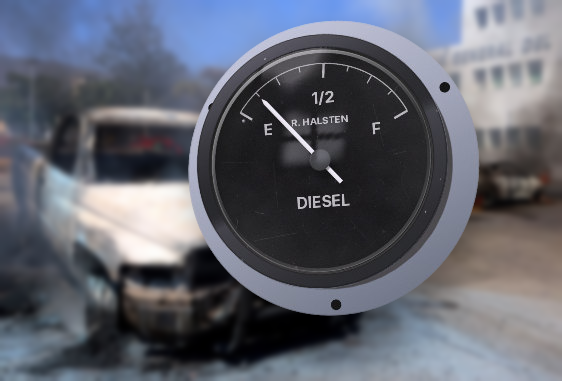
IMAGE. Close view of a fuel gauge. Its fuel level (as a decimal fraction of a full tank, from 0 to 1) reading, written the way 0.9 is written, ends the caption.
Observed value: 0.125
